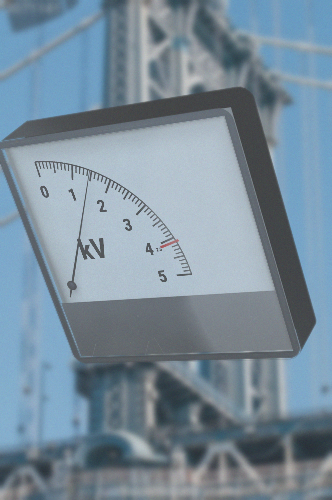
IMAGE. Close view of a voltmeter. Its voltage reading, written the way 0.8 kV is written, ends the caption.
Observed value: 1.5 kV
